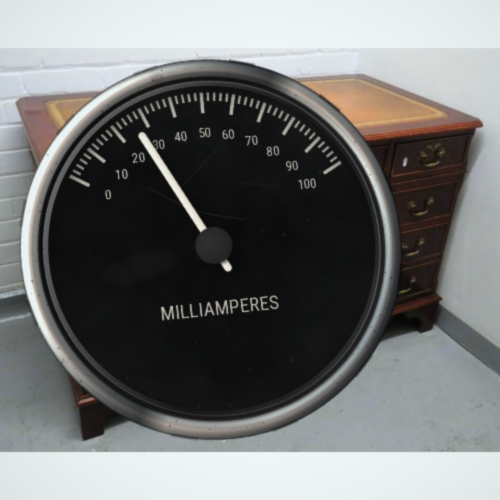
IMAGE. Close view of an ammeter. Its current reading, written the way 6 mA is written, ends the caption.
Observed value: 26 mA
